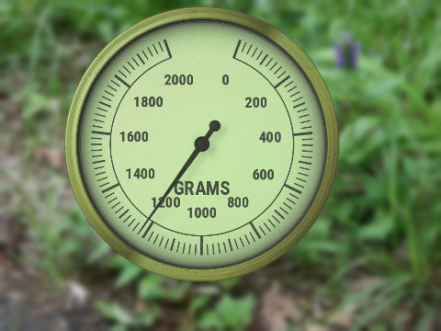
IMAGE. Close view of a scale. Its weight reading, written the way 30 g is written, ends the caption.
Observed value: 1220 g
